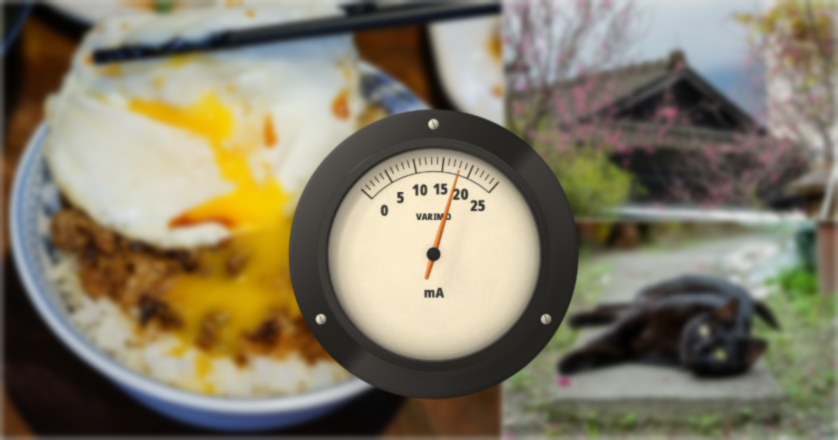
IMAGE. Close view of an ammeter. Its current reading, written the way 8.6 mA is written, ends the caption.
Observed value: 18 mA
